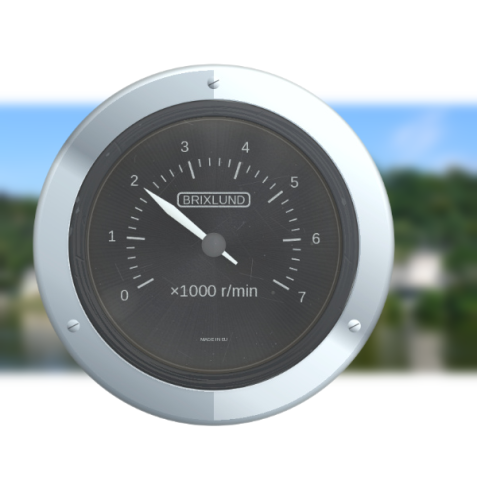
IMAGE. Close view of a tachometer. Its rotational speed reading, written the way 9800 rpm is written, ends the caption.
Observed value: 2000 rpm
